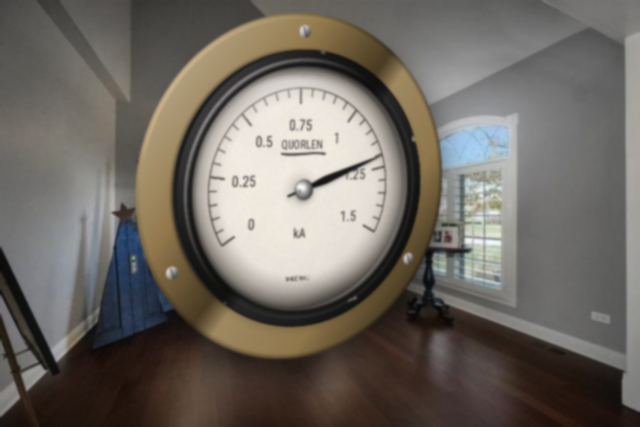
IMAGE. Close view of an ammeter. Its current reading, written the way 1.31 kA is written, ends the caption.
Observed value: 1.2 kA
